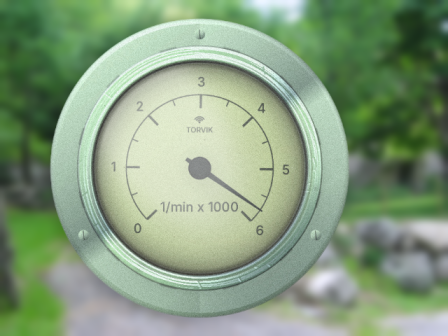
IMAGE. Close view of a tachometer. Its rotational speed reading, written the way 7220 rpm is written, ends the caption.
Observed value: 5750 rpm
